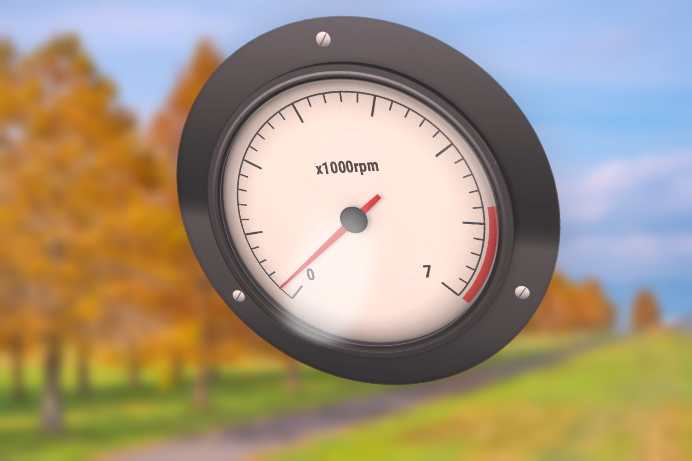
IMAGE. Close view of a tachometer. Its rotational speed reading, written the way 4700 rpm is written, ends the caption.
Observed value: 200 rpm
